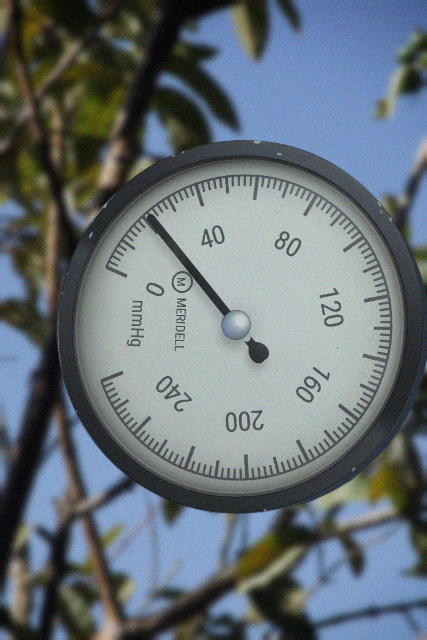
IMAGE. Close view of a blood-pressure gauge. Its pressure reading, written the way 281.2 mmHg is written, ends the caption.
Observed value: 22 mmHg
